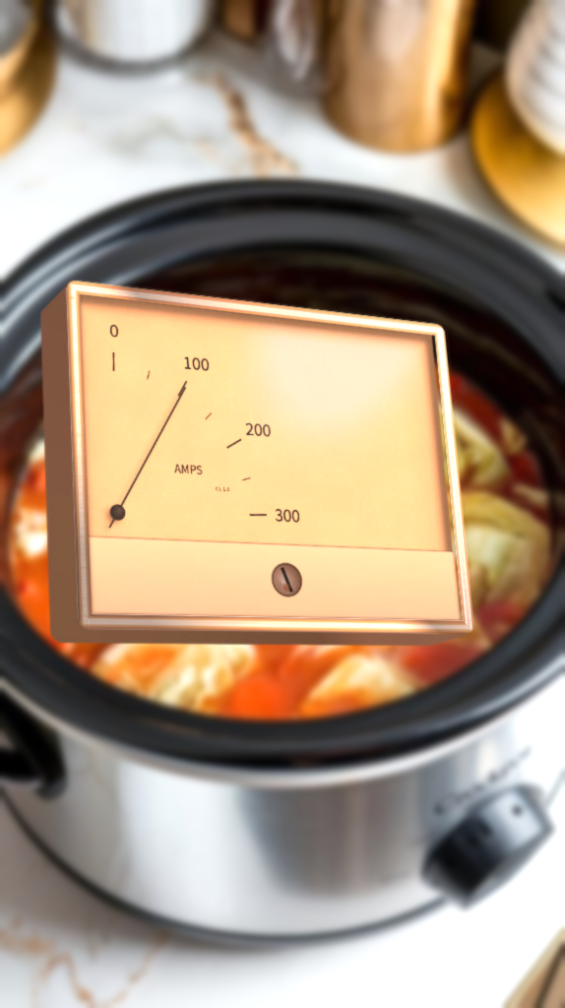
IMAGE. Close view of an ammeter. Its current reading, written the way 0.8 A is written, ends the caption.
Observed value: 100 A
